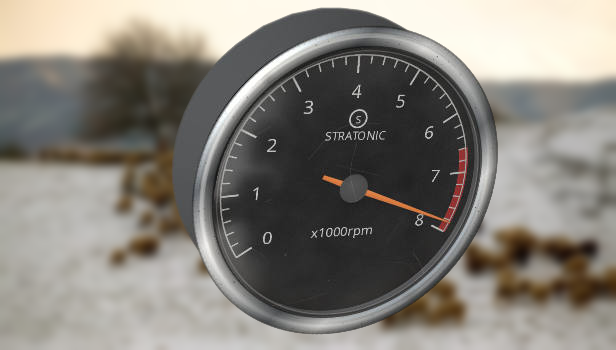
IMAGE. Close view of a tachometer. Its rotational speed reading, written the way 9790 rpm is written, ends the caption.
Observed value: 7800 rpm
